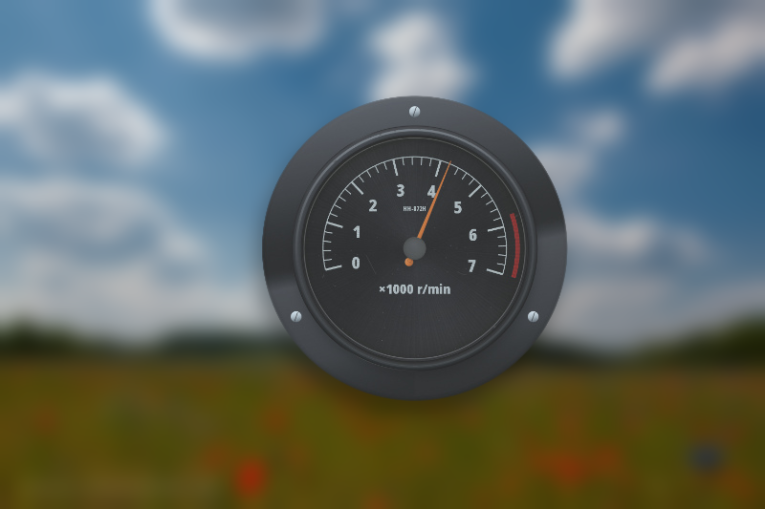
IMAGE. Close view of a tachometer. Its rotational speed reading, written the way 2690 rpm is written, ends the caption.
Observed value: 4200 rpm
